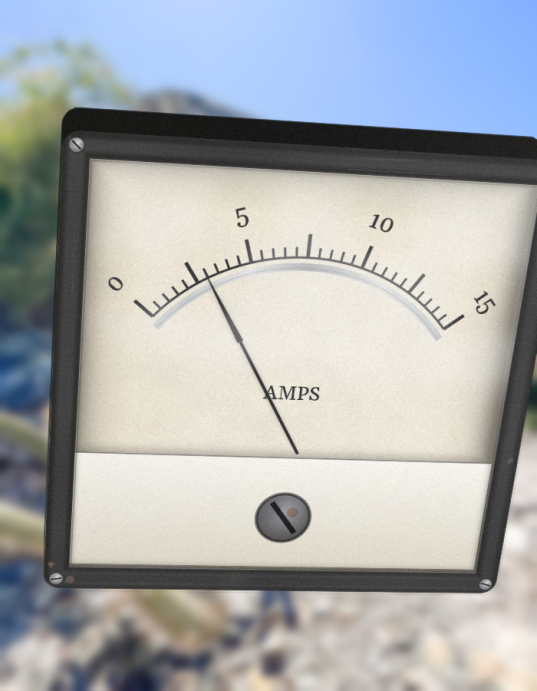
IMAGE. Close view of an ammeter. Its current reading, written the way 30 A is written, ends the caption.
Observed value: 3 A
